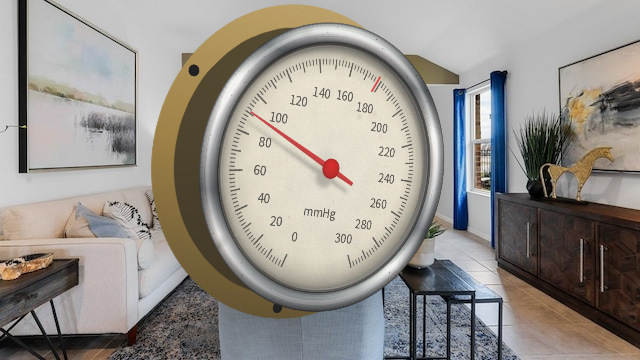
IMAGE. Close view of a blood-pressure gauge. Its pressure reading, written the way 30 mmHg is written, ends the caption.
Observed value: 90 mmHg
